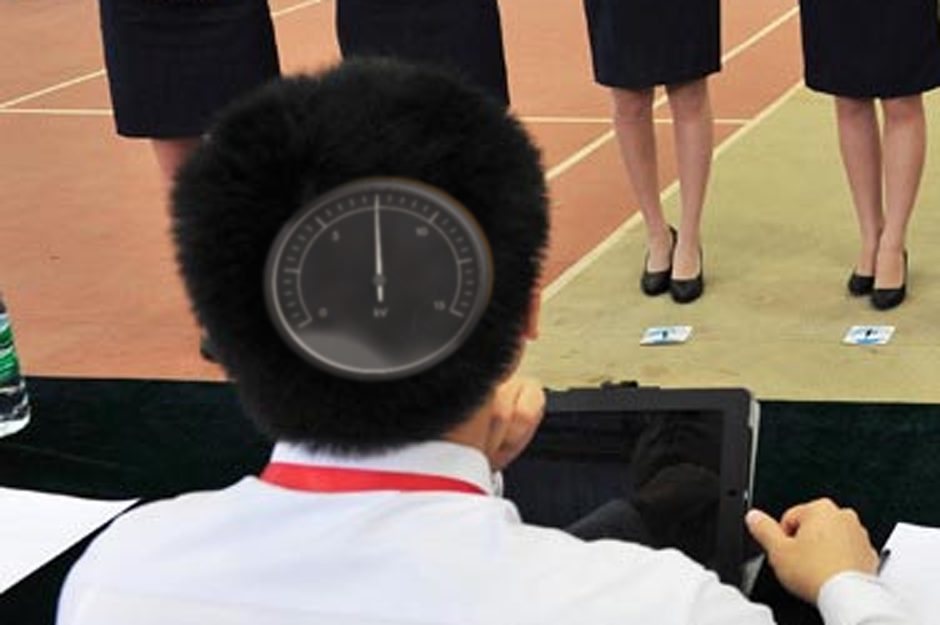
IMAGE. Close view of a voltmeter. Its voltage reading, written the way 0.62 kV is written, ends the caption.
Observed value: 7.5 kV
